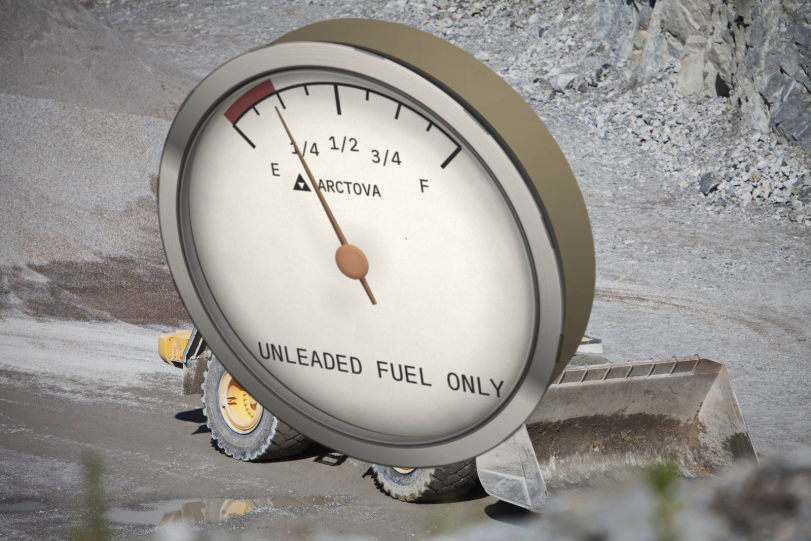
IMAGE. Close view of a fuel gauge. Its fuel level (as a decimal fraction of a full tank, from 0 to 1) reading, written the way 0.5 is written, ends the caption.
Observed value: 0.25
